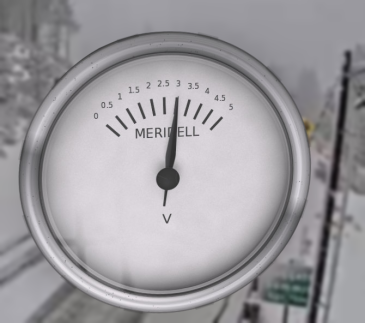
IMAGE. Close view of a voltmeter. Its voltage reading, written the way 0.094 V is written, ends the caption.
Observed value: 3 V
